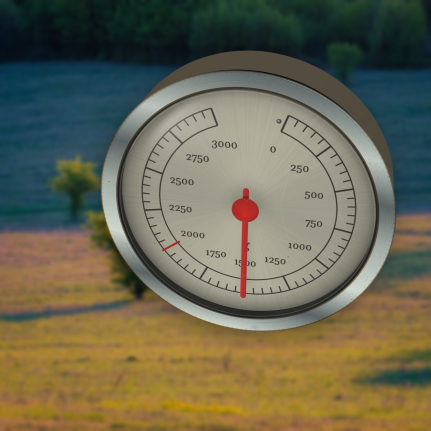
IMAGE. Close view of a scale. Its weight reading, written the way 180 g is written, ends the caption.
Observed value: 1500 g
